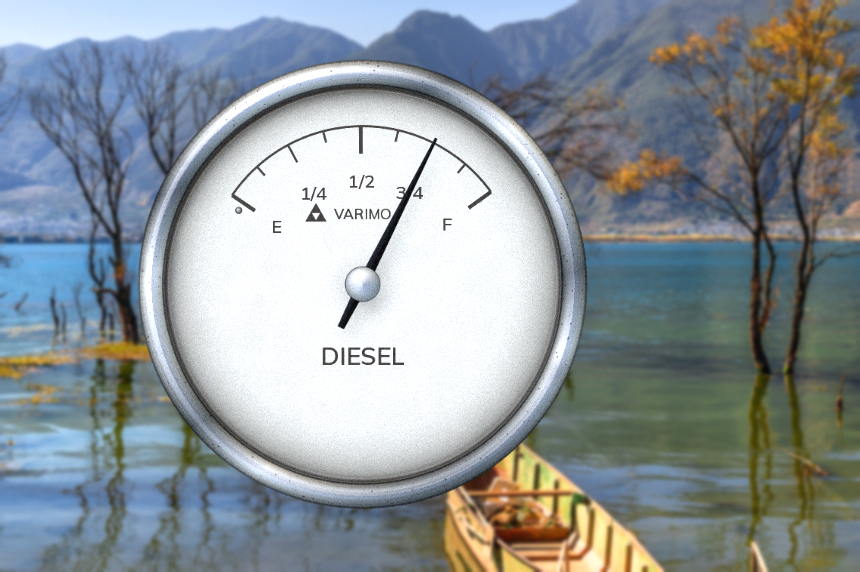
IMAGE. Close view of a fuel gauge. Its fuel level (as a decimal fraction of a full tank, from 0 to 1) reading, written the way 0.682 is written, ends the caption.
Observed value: 0.75
